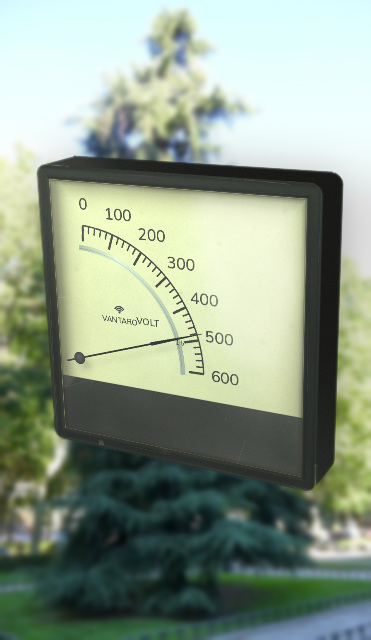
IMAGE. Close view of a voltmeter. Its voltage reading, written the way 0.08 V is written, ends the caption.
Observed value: 480 V
